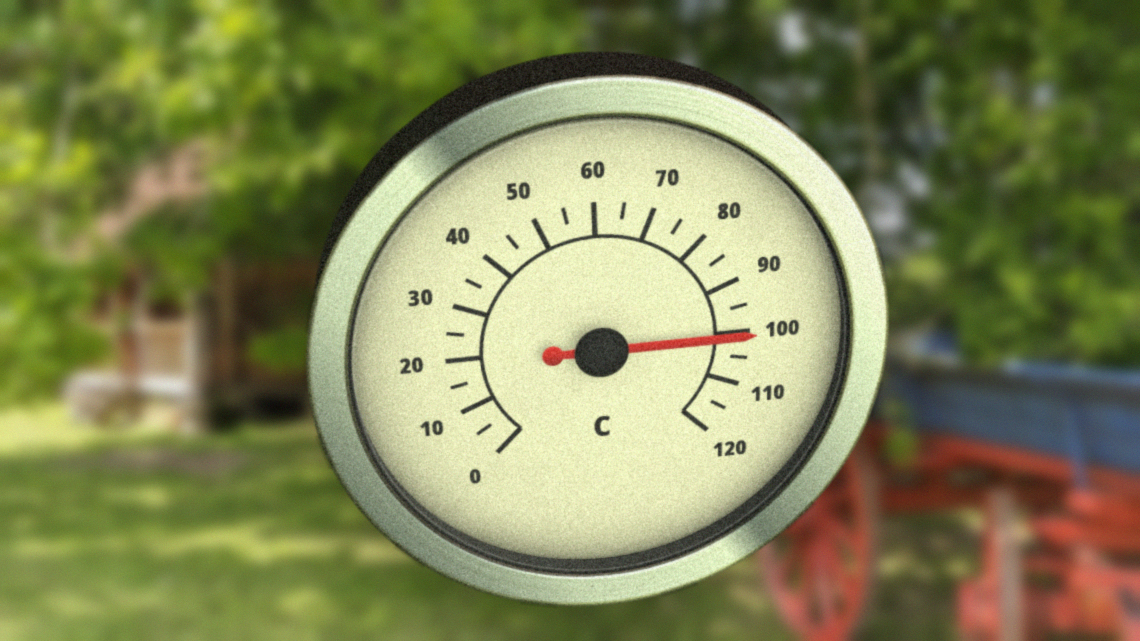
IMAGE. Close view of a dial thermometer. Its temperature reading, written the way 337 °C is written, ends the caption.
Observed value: 100 °C
